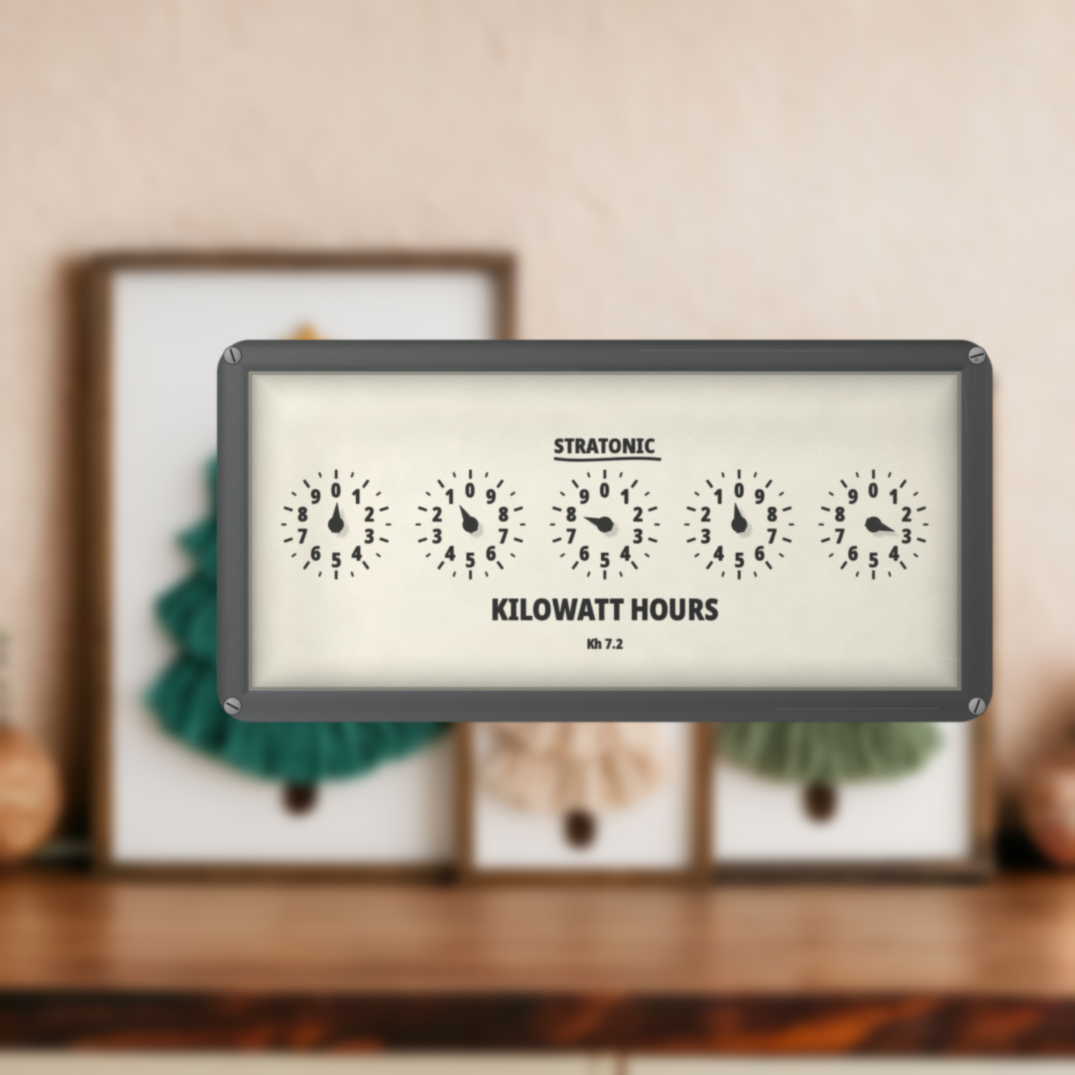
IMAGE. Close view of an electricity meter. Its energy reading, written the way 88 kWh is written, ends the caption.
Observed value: 803 kWh
